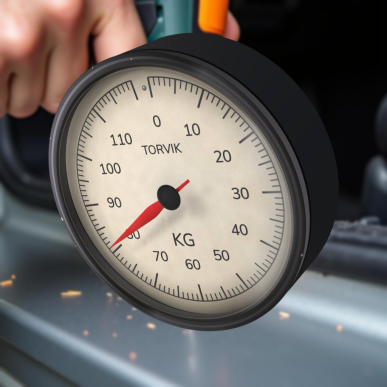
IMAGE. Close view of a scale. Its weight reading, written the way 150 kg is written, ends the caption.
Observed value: 81 kg
